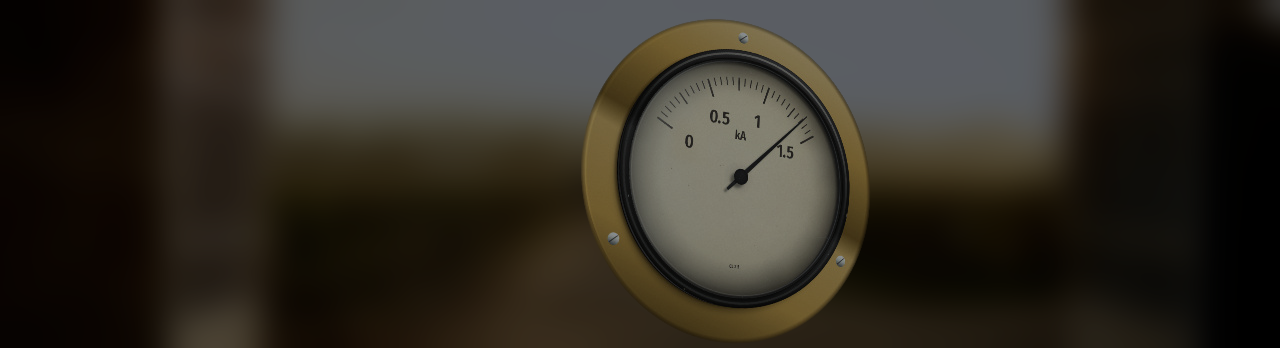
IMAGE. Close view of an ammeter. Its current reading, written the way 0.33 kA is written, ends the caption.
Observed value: 1.35 kA
